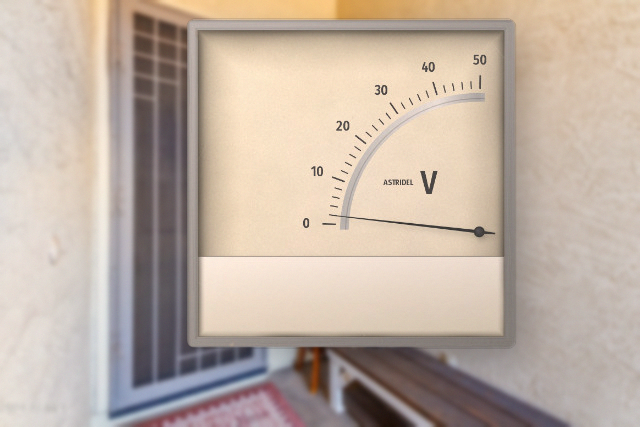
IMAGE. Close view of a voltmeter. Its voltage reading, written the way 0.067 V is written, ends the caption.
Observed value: 2 V
